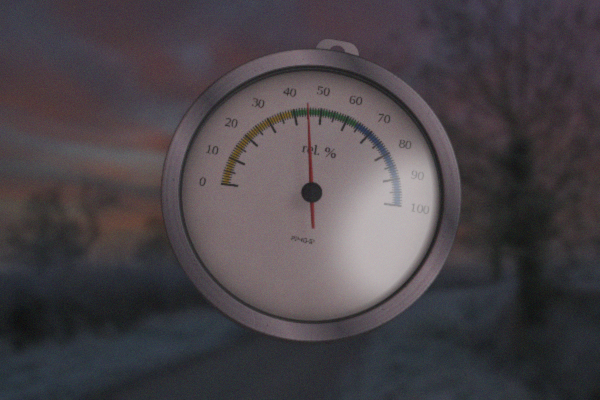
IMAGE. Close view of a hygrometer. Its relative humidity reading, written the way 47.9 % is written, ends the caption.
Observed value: 45 %
